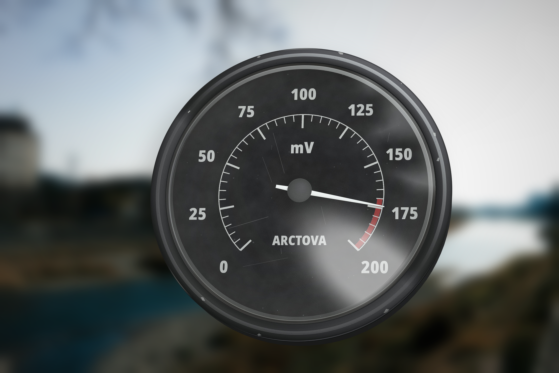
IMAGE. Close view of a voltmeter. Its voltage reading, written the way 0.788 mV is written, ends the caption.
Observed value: 175 mV
